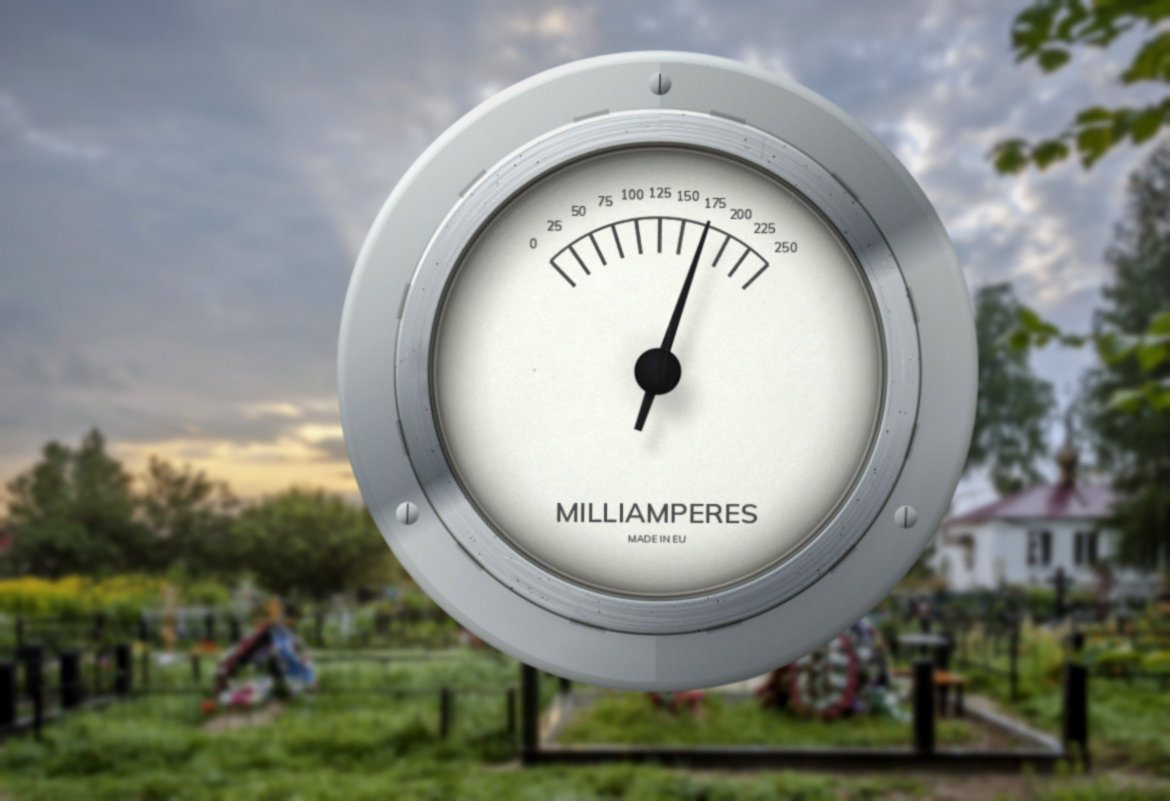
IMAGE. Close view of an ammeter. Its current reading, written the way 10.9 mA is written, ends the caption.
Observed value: 175 mA
